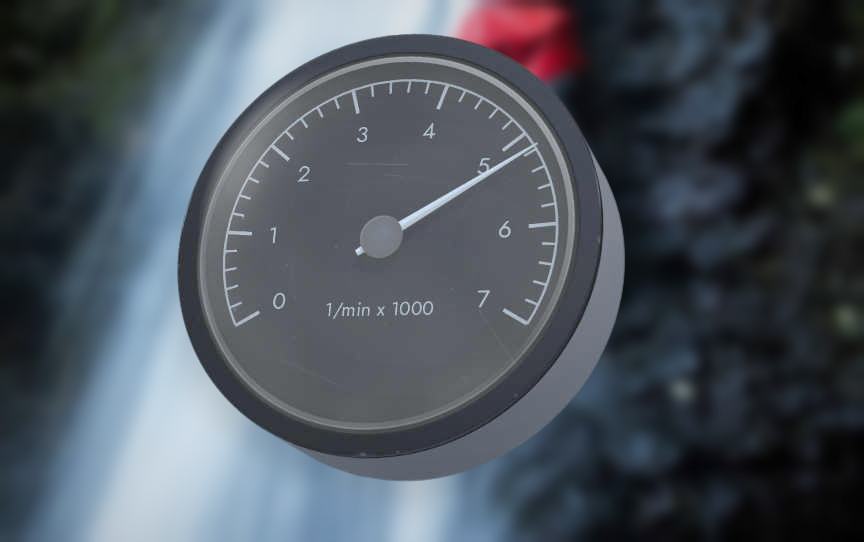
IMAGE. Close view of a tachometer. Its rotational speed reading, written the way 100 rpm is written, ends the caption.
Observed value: 5200 rpm
